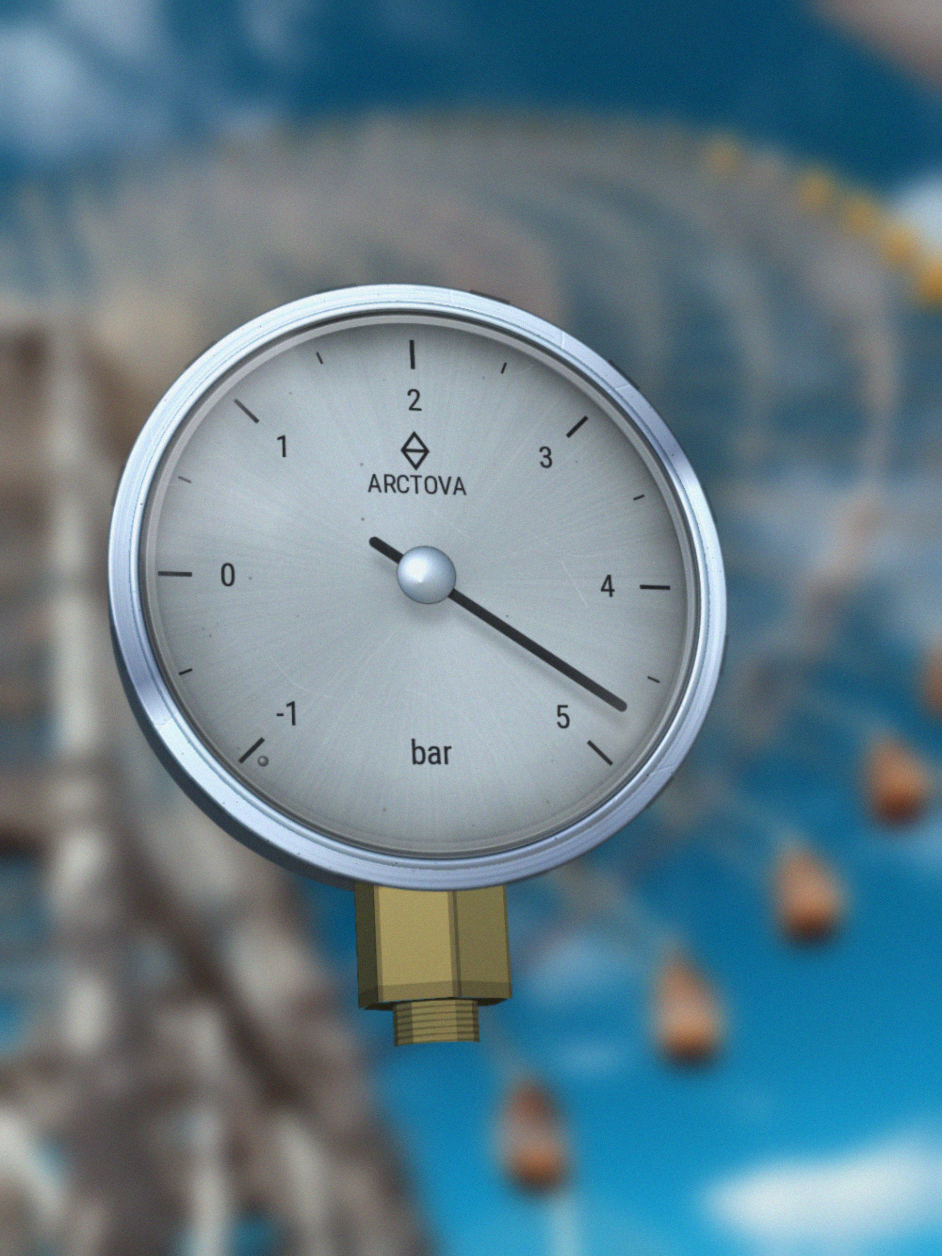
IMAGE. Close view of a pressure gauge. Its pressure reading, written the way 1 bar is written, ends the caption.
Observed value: 4.75 bar
